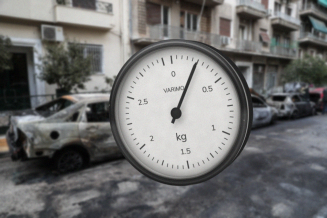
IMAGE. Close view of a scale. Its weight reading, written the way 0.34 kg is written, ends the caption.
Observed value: 0.25 kg
